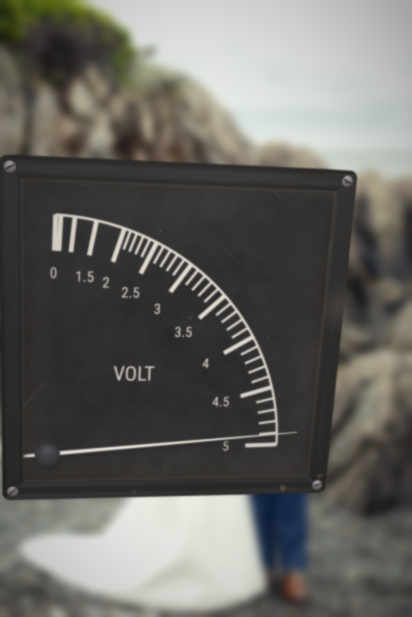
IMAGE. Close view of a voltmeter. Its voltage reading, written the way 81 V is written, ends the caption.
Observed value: 4.9 V
